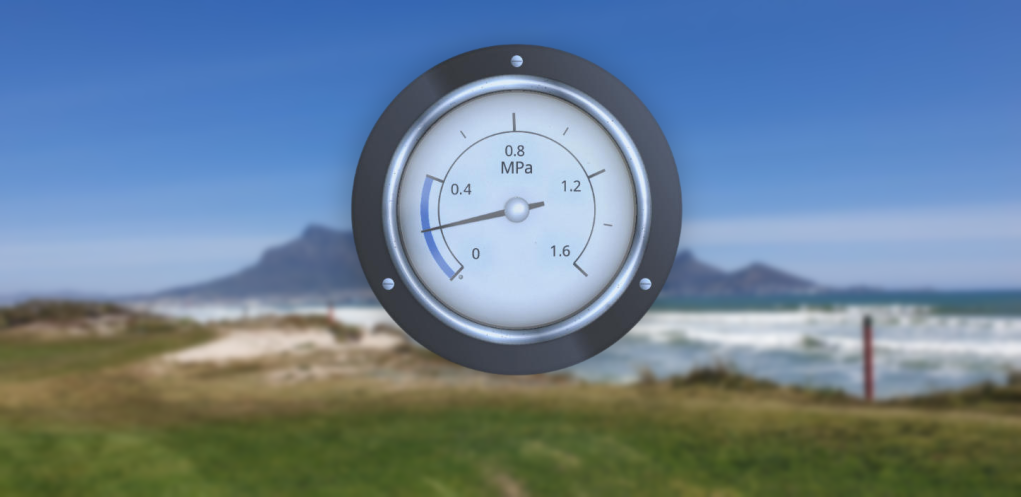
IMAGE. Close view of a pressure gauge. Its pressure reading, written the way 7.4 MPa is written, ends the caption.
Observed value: 0.2 MPa
